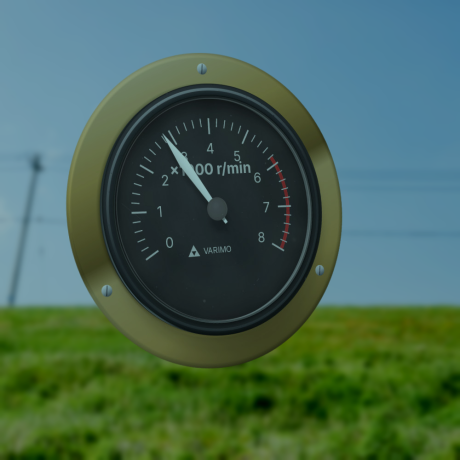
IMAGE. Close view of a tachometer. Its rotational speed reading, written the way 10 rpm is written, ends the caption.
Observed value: 2800 rpm
